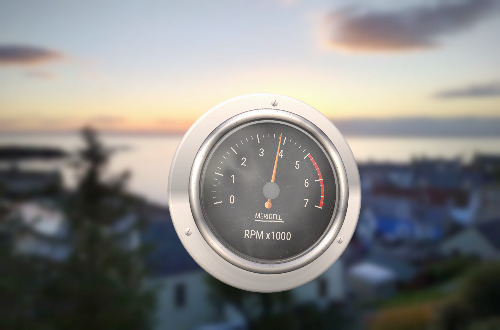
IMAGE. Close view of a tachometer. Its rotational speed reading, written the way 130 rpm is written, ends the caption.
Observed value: 3800 rpm
